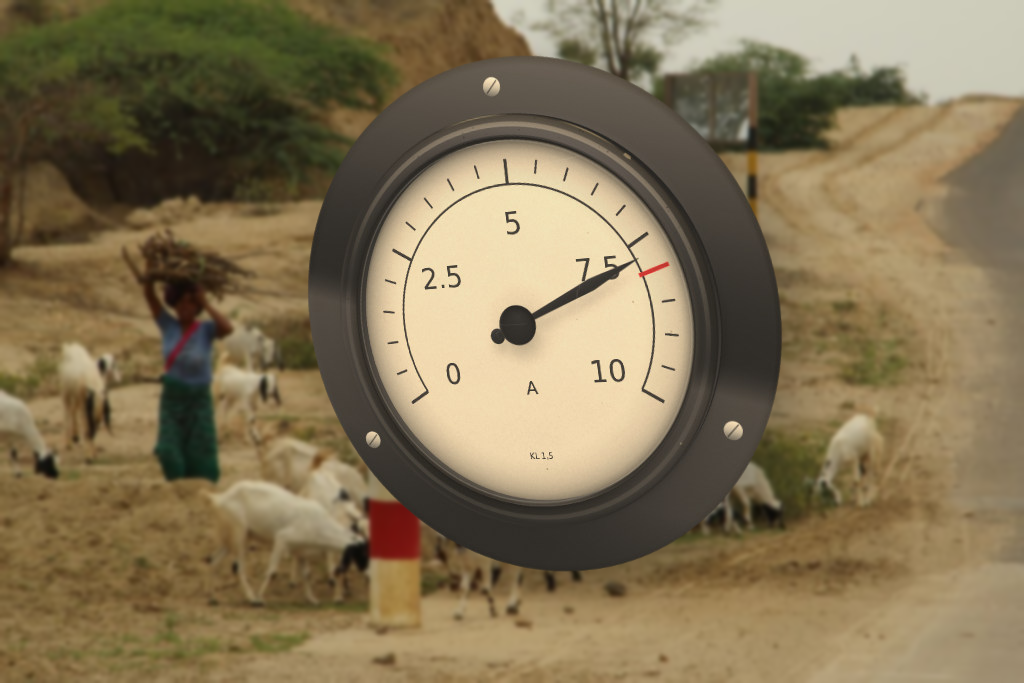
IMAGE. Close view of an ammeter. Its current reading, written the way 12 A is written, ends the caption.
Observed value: 7.75 A
